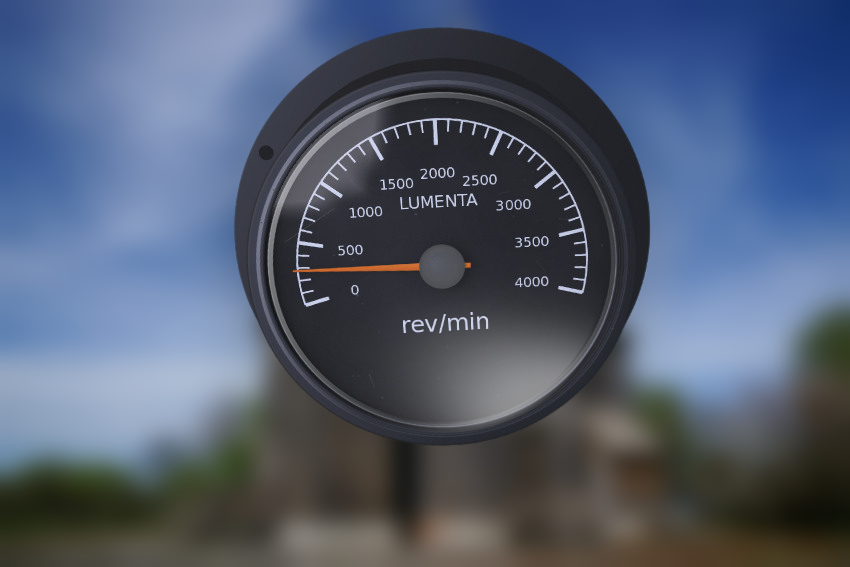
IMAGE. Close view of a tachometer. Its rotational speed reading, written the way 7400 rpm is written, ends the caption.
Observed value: 300 rpm
